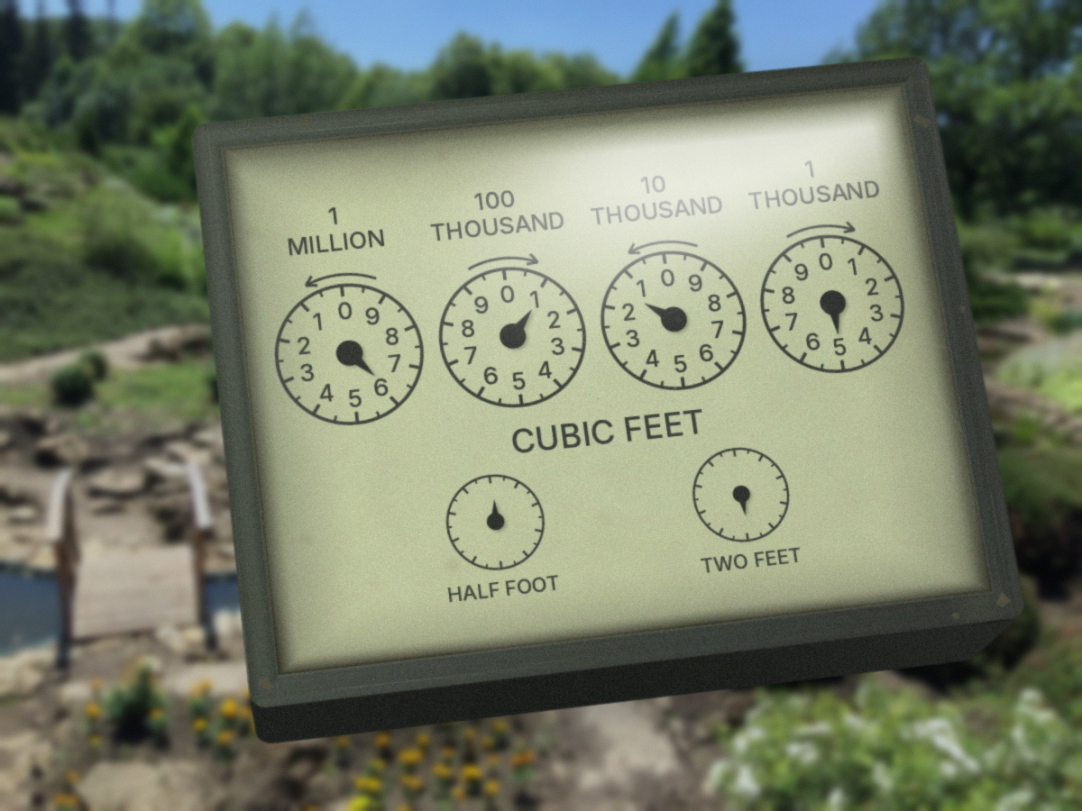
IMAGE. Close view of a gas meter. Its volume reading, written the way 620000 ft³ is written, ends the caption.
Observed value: 611500 ft³
